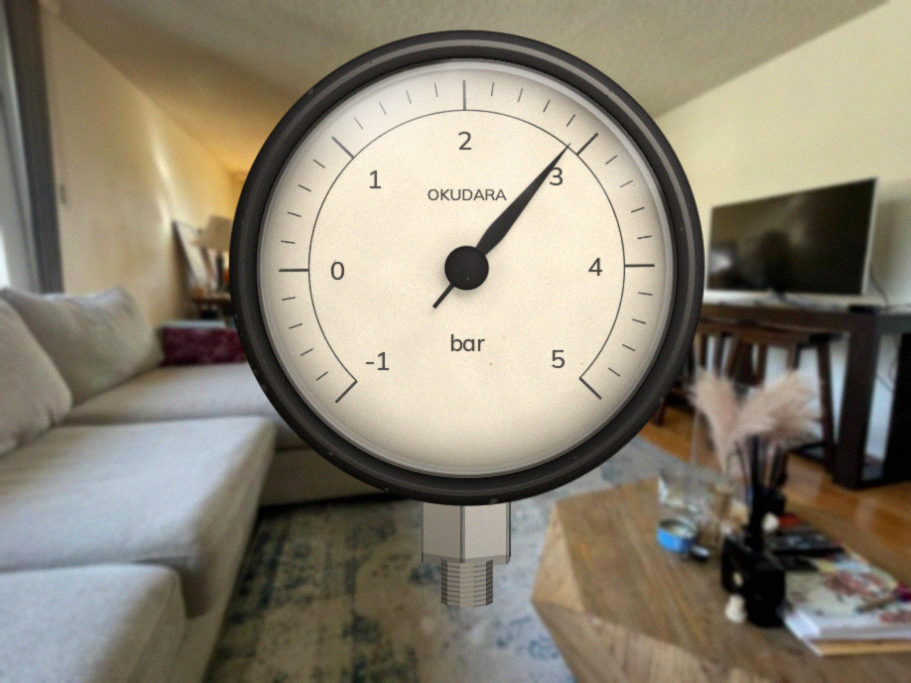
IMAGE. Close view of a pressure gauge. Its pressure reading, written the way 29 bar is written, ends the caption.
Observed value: 2.9 bar
